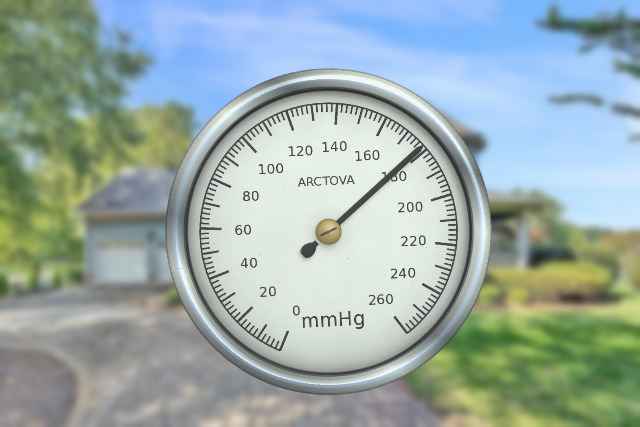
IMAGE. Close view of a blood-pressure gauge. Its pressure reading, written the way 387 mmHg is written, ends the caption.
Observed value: 178 mmHg
